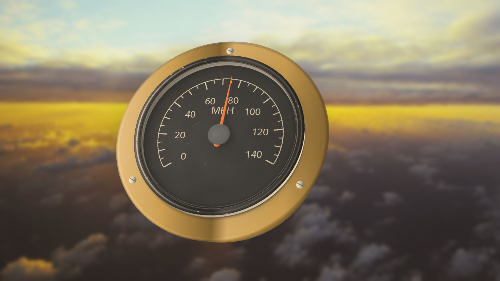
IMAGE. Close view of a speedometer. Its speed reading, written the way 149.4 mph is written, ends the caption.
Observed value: 75 mph
